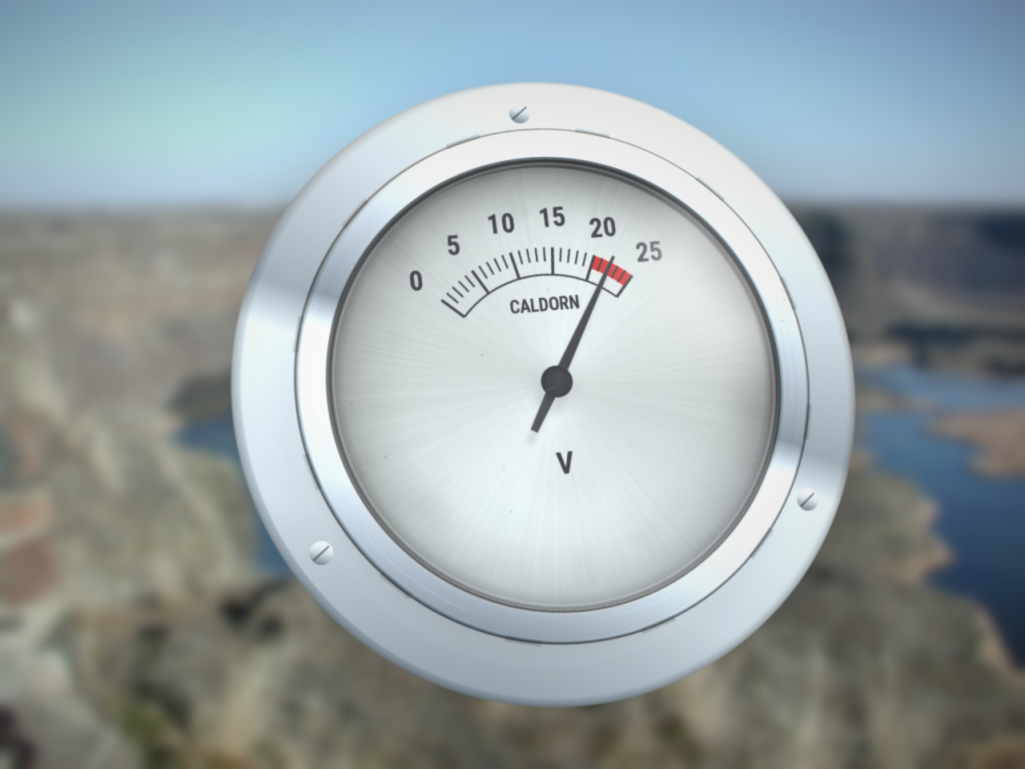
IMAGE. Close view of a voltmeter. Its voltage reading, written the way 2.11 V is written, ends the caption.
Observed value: 22 V
